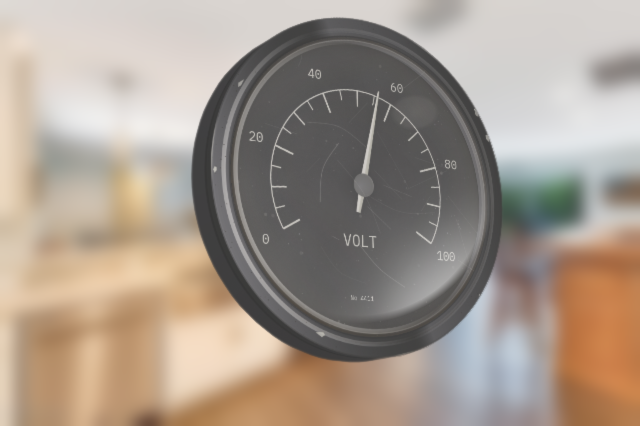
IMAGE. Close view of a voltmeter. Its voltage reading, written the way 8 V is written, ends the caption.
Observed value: 55 V
